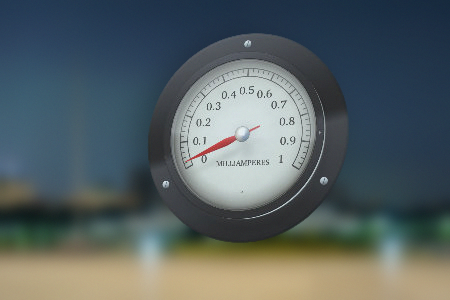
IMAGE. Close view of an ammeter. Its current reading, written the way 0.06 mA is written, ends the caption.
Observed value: 0.02 mA
